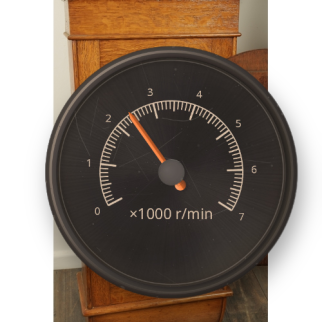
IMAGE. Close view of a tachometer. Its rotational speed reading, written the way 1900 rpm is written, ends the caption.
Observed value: 2400 rpm
